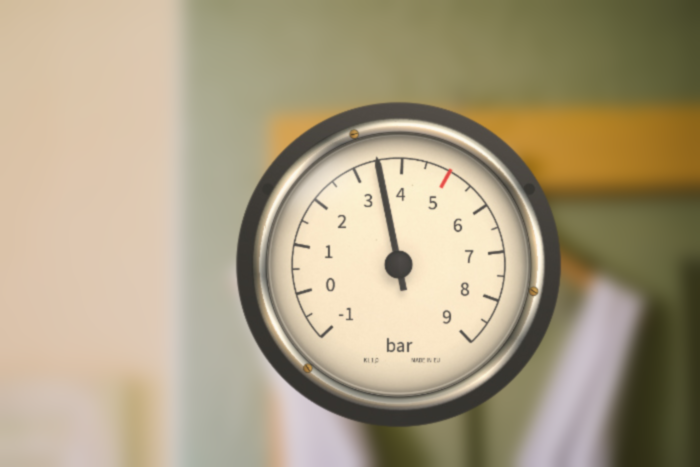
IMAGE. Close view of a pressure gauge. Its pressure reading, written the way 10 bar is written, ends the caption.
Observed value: 3.5 bar
